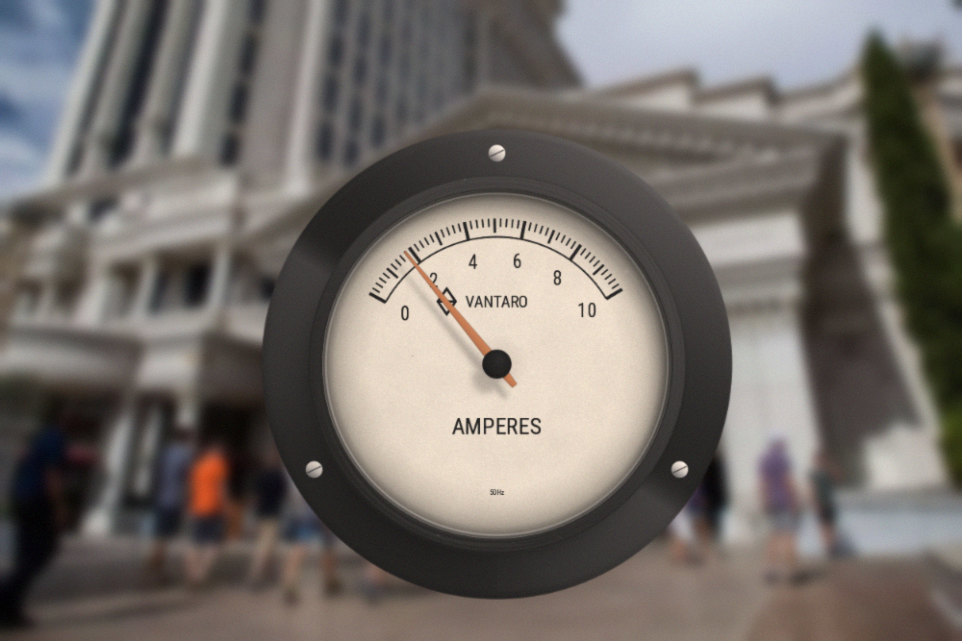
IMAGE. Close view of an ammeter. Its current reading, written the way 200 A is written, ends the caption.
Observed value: 1.8 A
